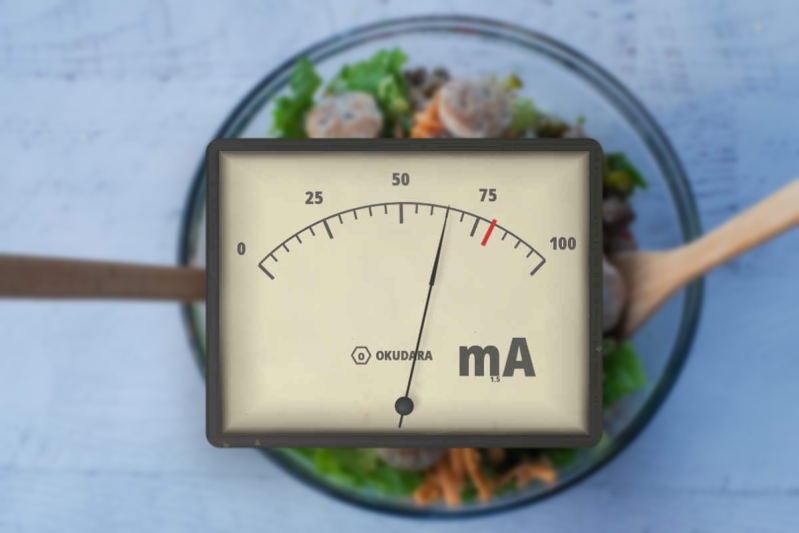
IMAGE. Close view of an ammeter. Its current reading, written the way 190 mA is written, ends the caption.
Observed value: 65 mA
